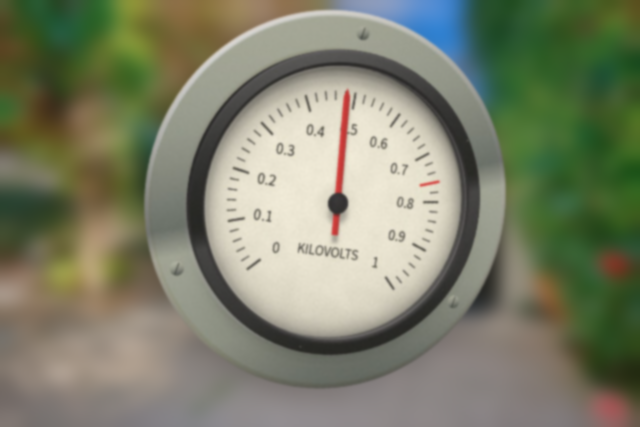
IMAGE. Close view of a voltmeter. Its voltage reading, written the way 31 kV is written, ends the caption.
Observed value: 0.48 kV
